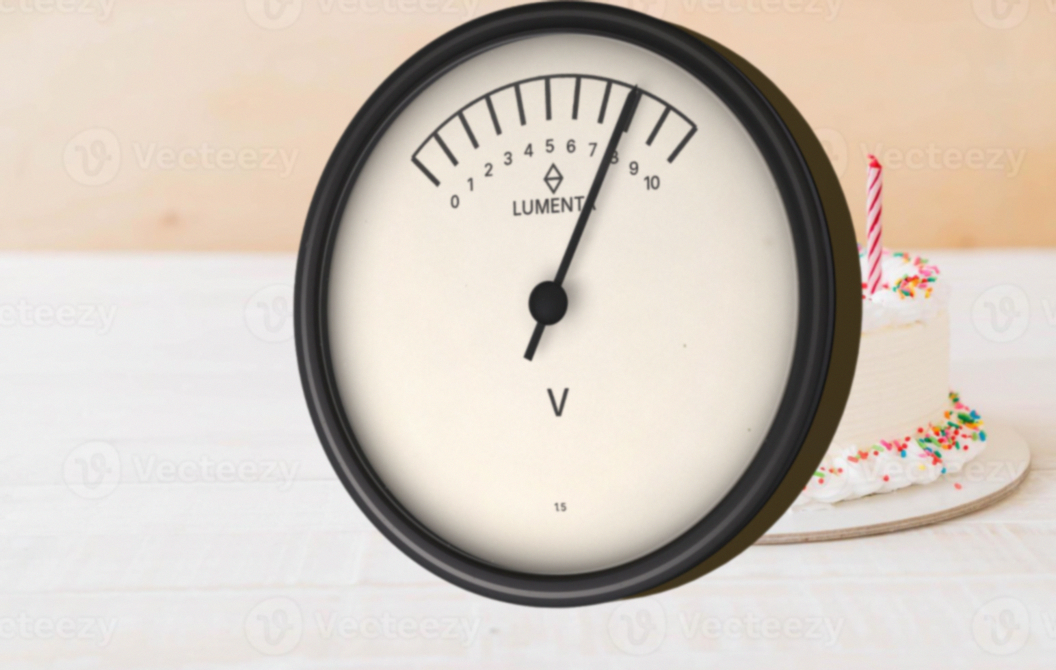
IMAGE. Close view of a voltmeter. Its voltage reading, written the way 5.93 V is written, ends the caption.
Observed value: 8 V
